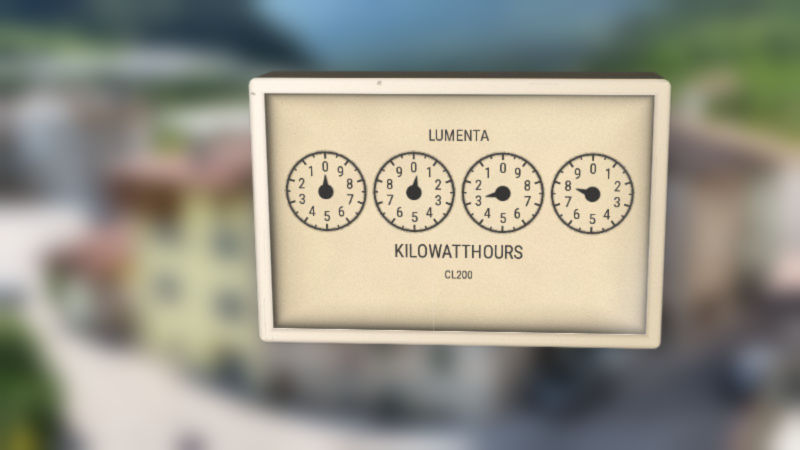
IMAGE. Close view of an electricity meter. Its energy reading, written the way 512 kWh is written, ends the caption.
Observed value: 28 kWh
